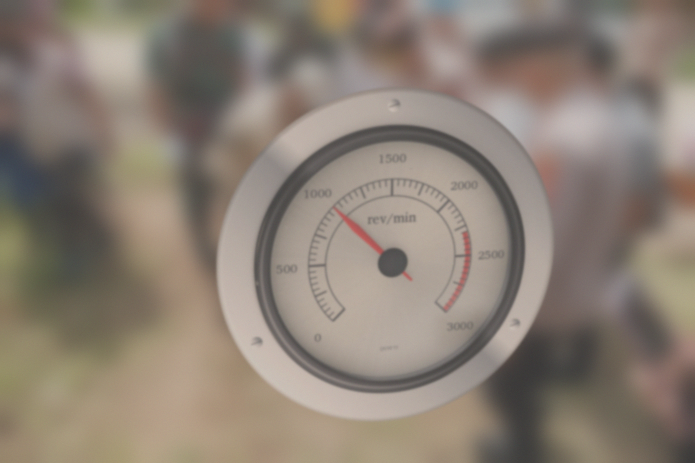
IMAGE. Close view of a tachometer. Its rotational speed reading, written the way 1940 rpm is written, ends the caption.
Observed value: 1000 rpm
